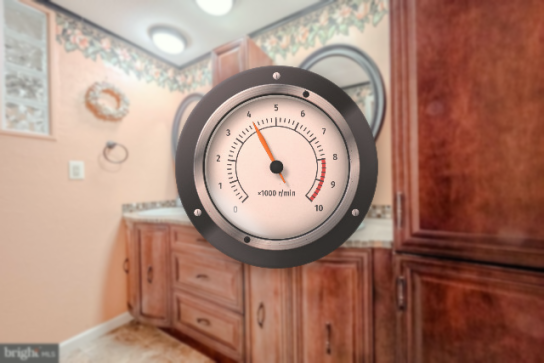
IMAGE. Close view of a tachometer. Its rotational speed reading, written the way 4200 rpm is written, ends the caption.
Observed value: 4000 rpm
